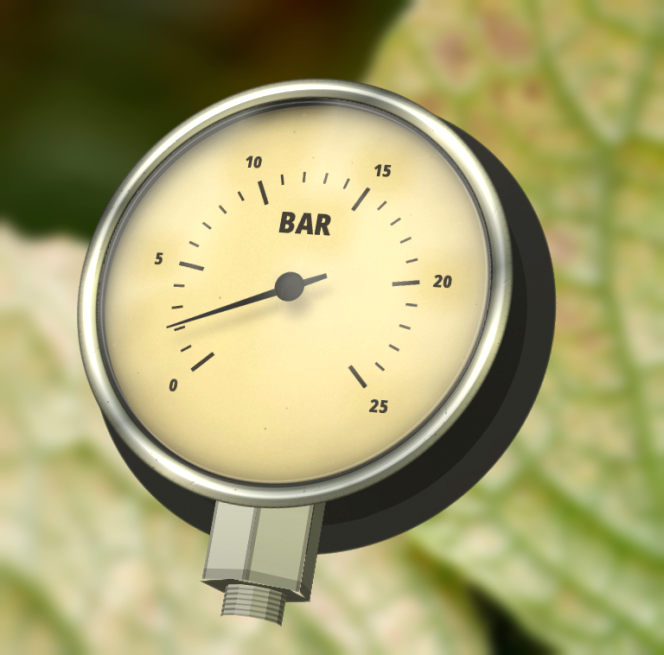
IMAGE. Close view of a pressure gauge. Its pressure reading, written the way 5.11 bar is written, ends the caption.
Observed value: 2 bar
